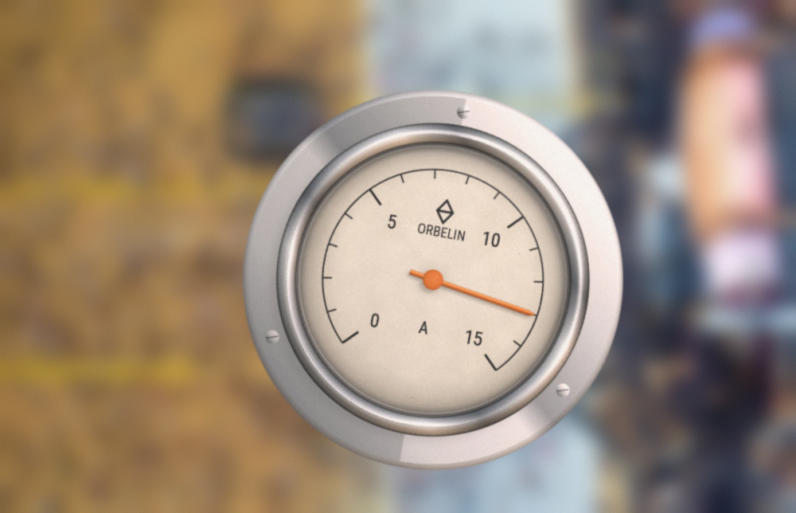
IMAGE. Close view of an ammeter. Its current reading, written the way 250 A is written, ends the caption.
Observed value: 13 A
